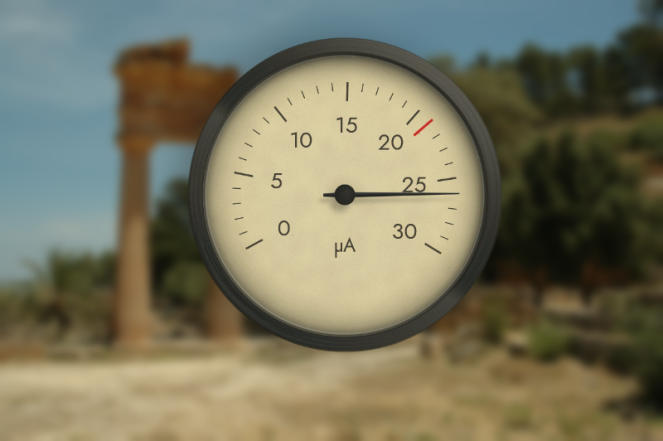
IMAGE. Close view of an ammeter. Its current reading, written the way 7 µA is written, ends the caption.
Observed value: 26 µA
